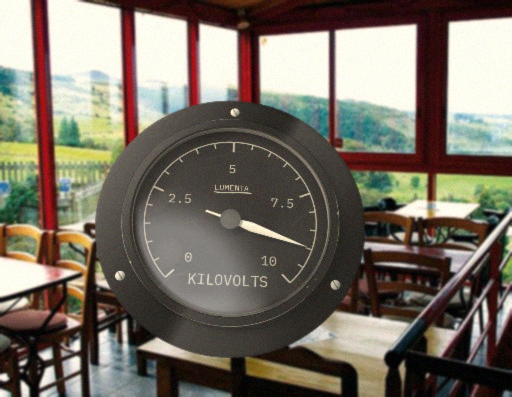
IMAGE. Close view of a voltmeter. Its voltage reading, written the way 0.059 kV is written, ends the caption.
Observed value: 9 kV
